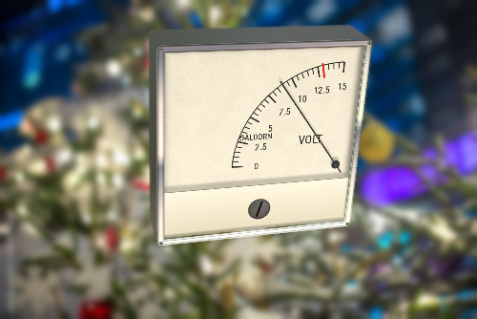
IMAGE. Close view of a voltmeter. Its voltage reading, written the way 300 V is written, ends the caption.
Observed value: 9 V
